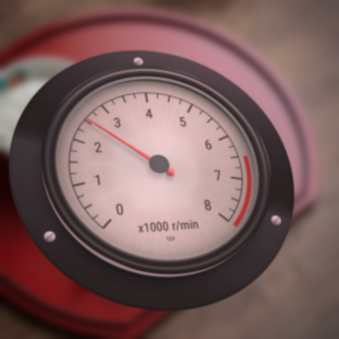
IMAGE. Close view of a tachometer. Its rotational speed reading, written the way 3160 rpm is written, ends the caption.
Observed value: 2500 rpm
